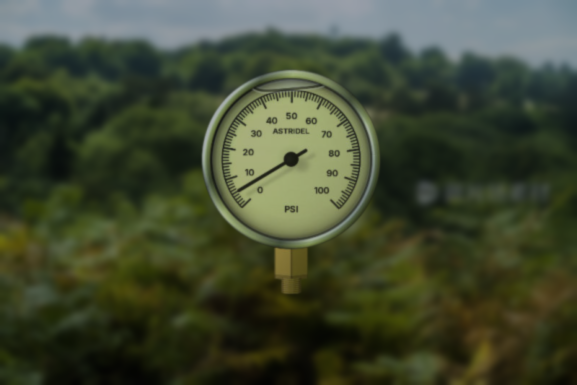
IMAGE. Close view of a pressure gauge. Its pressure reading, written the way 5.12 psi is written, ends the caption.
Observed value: 5 psi
